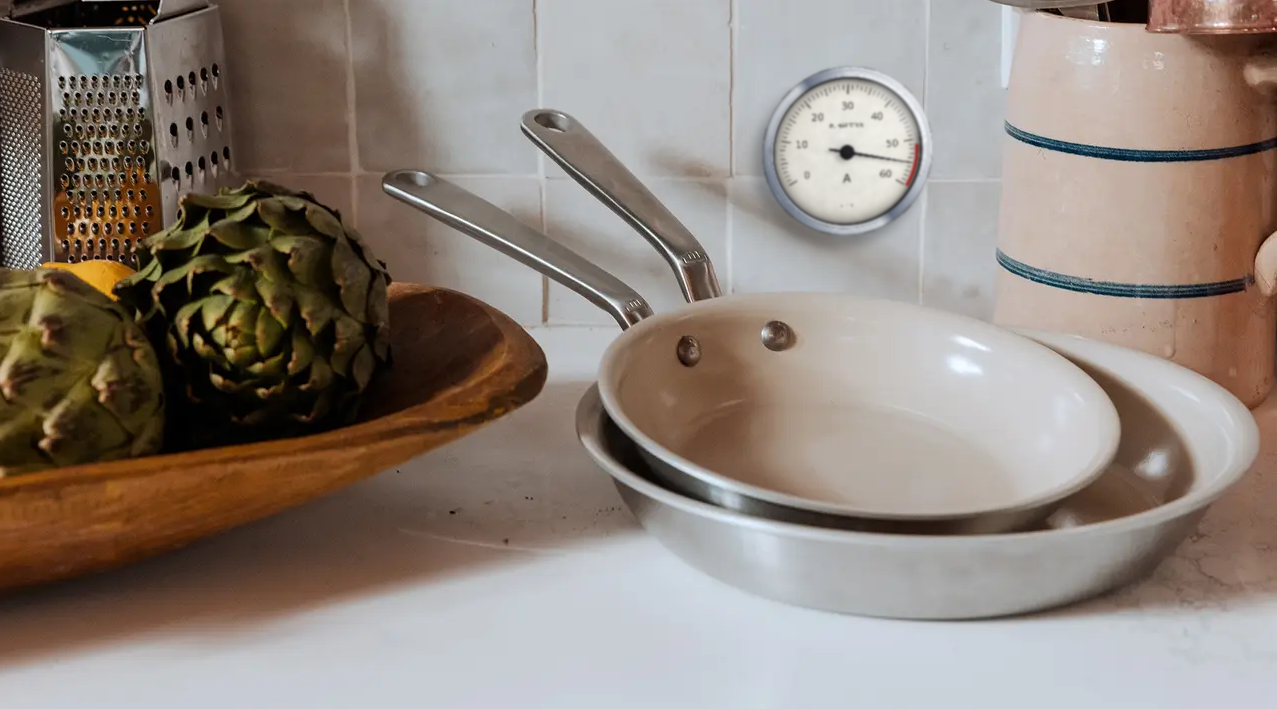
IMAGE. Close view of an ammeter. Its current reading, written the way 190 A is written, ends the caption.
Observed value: 55 A
